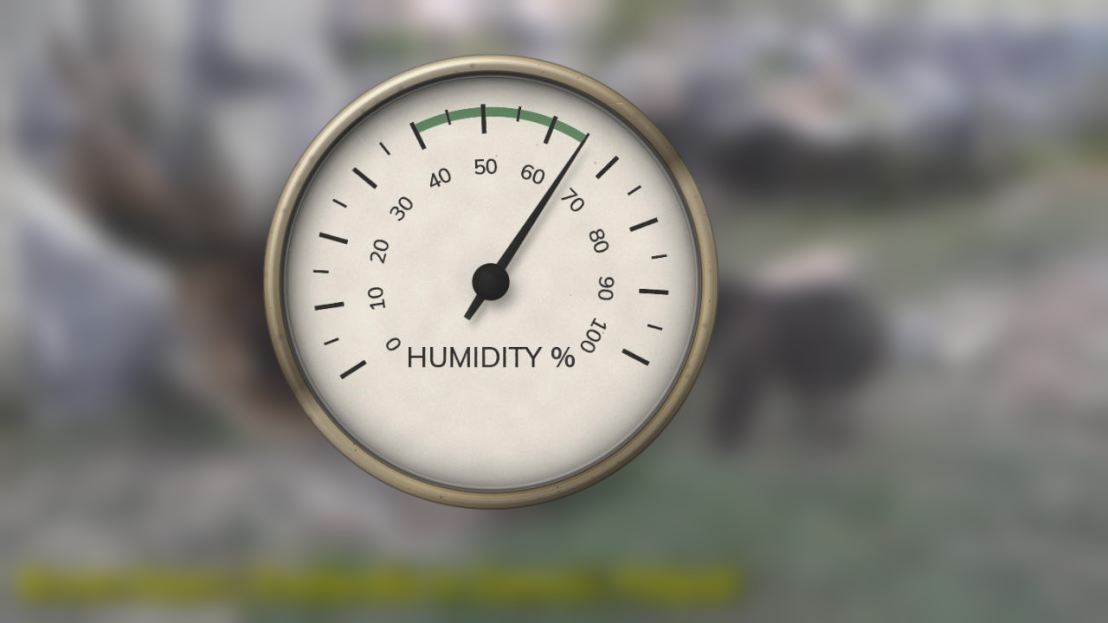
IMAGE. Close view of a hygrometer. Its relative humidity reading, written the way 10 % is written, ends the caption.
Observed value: 65 %
